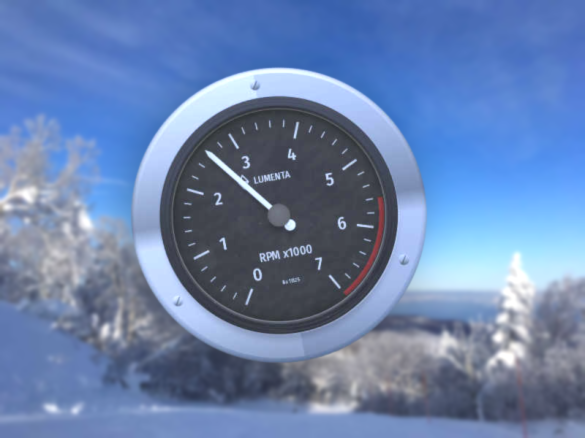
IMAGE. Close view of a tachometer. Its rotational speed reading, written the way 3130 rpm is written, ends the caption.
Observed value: 2600 rpm
